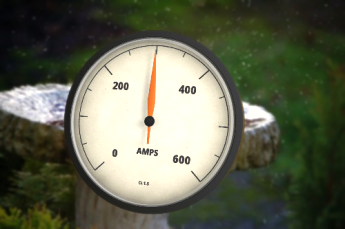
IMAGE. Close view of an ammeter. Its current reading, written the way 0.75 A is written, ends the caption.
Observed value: 300 A
